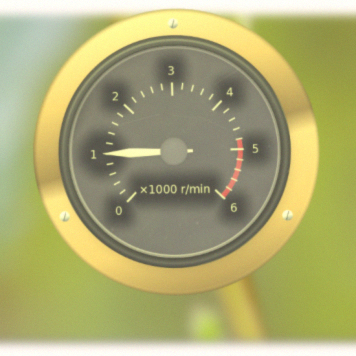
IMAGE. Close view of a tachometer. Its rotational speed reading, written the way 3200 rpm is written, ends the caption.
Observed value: 1000 rpm
